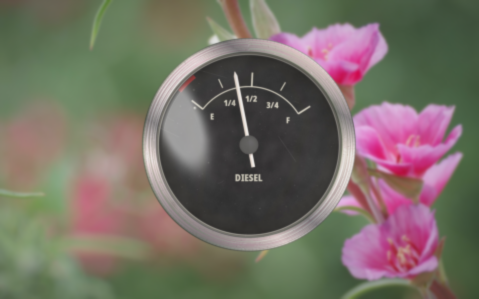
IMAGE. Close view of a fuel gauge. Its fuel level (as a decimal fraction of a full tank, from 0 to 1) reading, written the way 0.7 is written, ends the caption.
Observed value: 0.375
